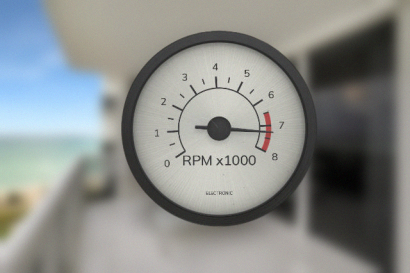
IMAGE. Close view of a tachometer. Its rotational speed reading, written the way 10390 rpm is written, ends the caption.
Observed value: 7250 rpm
